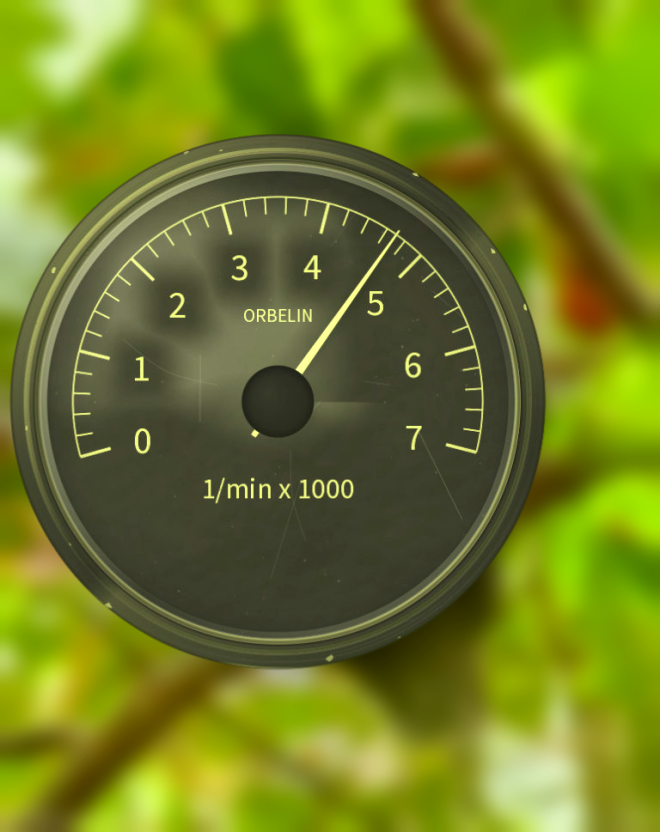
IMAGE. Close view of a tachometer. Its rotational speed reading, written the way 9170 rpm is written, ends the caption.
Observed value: 4700 rpm
